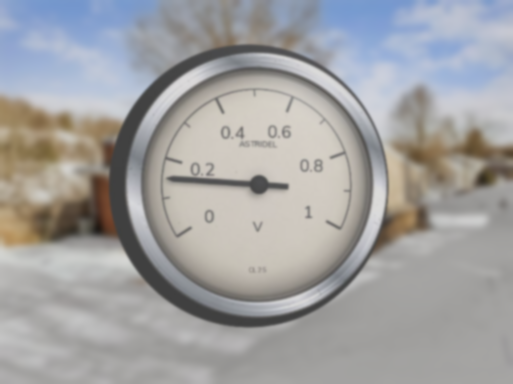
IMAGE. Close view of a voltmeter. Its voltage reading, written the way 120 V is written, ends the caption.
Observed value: 0.15 V
